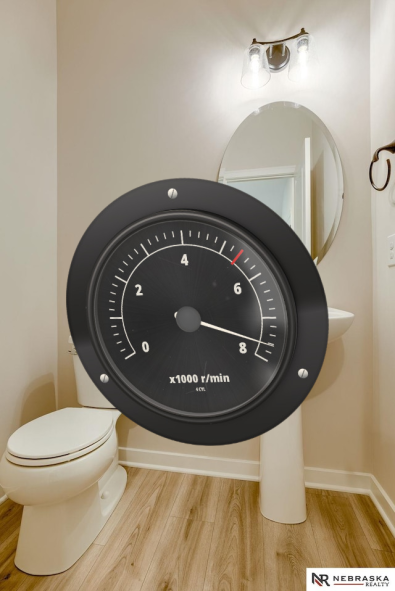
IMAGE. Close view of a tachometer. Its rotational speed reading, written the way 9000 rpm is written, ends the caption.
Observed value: 7600 rpm
